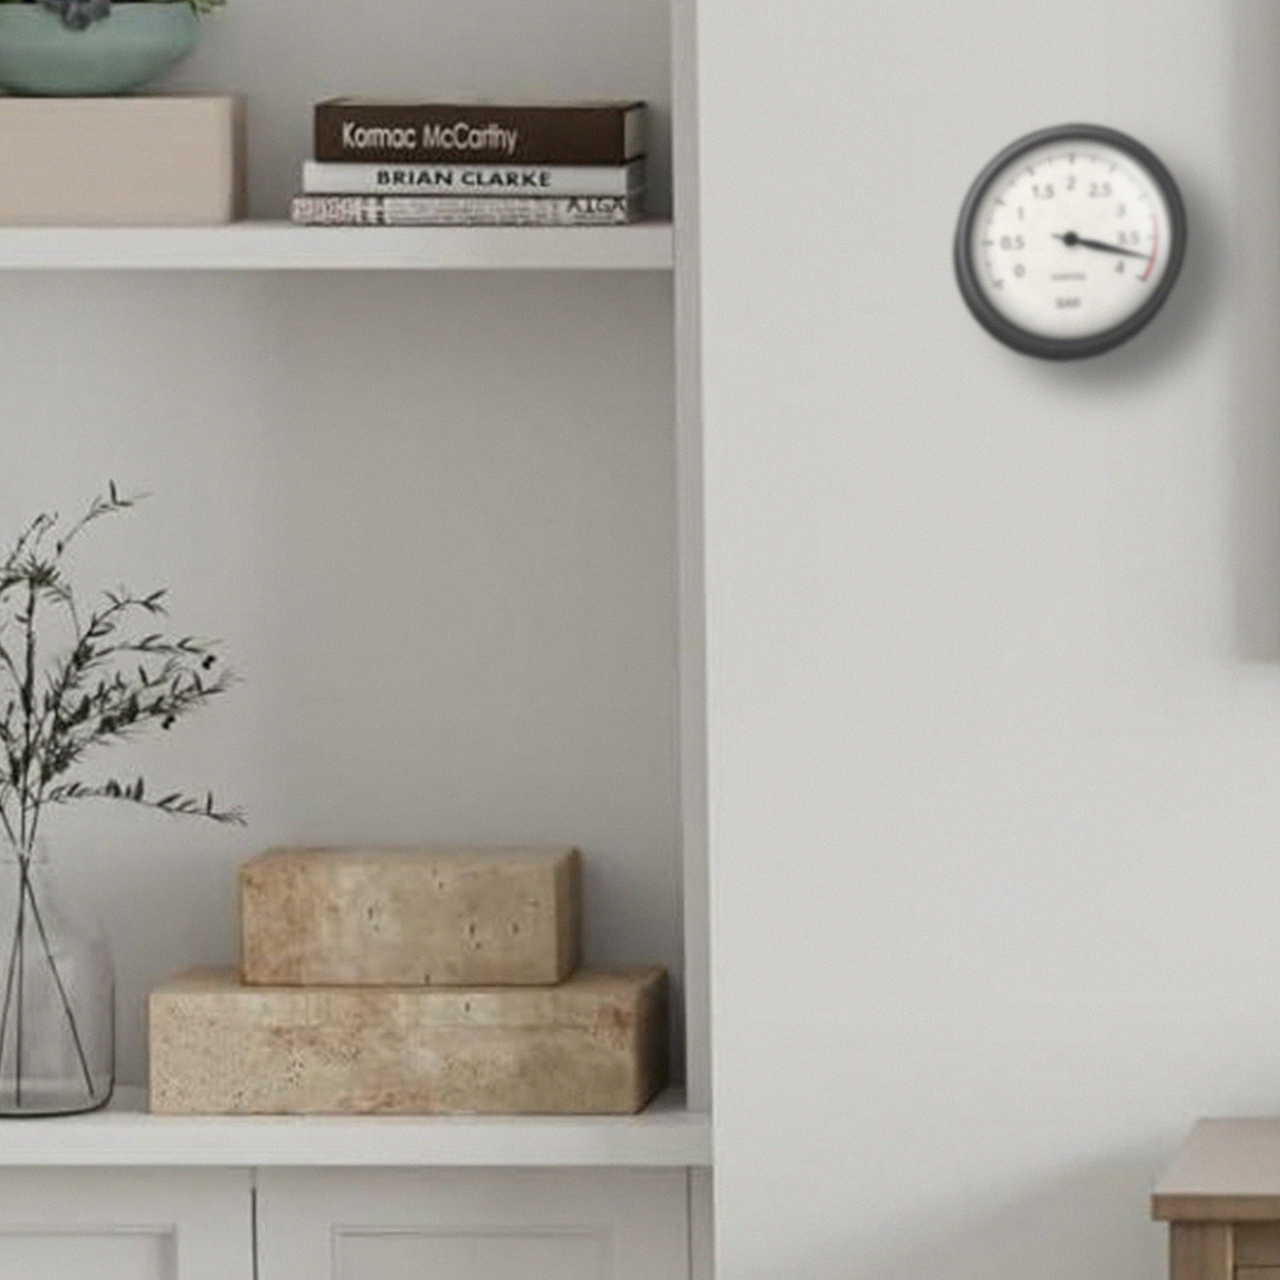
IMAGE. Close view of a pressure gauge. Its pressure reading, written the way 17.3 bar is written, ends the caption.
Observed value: 3.75 bar
